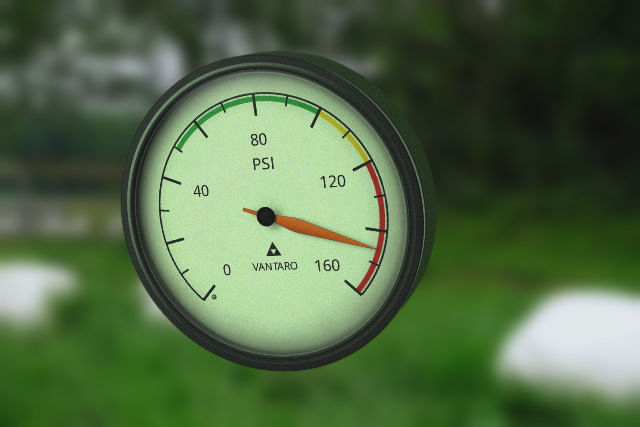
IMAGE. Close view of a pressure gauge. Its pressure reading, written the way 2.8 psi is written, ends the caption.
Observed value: 145 psi
